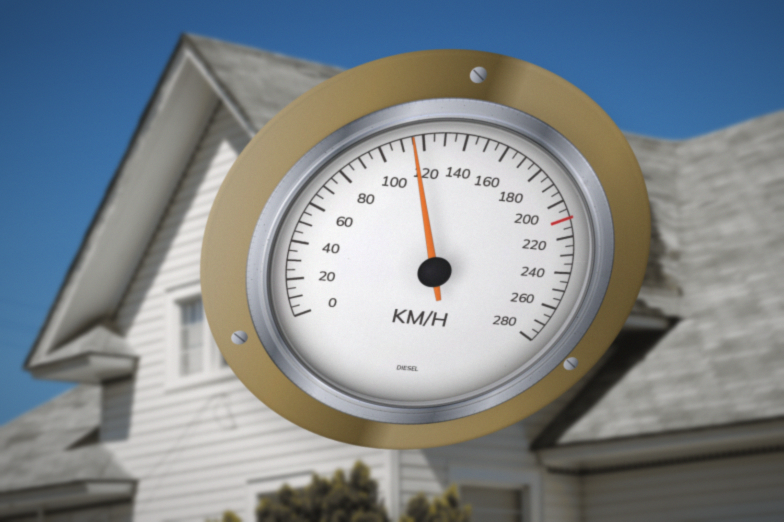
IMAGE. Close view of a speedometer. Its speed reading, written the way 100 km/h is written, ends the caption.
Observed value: 115 km/h
